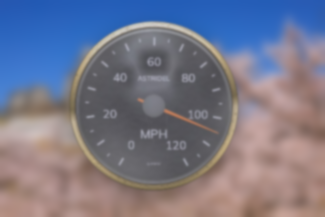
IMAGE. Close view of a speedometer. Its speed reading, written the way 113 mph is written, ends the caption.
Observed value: 105 mph
